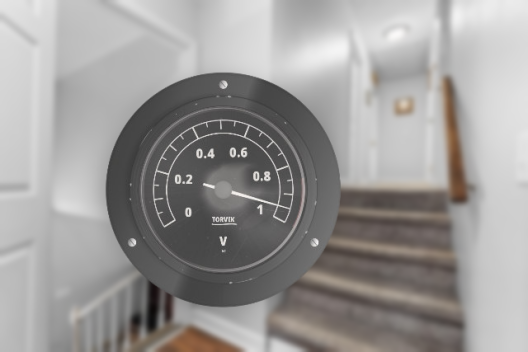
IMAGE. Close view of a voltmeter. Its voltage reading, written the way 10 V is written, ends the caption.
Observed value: 0.95 V
